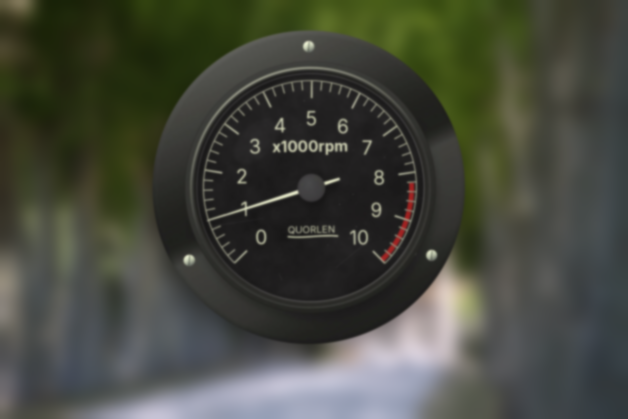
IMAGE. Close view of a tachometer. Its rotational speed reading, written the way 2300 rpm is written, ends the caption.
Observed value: 1000 rpm
